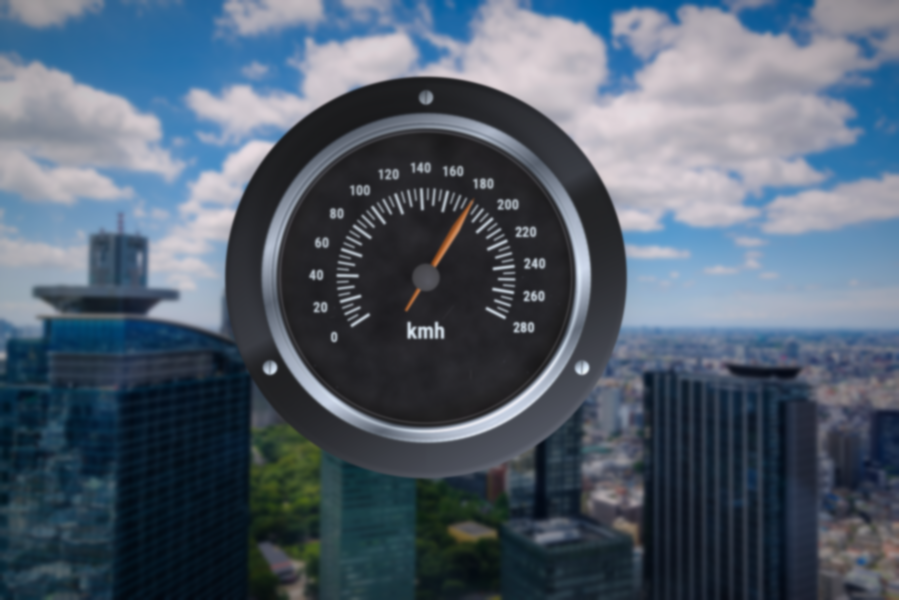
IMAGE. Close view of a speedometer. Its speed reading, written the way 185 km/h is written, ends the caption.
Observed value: 180 km/h
